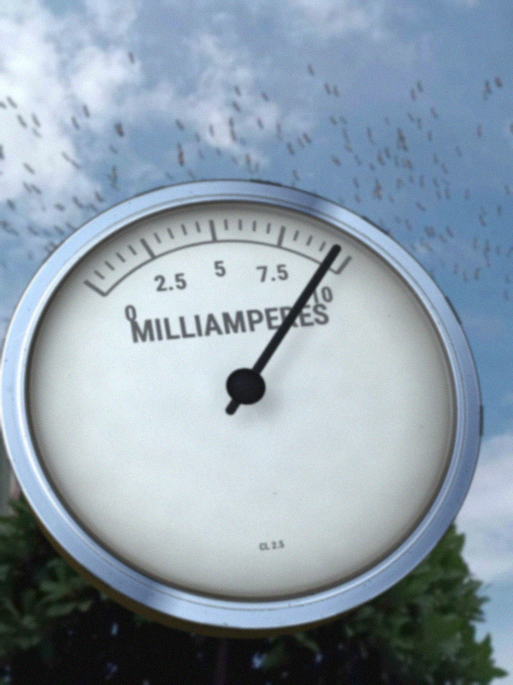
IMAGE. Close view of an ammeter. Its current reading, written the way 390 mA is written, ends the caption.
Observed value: 9.5 mA
